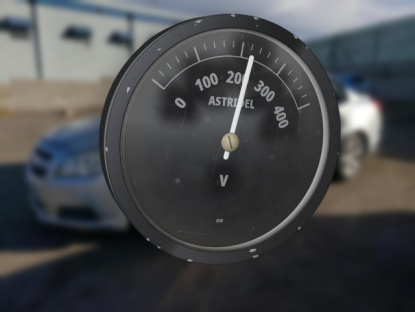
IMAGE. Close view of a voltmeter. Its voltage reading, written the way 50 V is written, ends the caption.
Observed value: 220 V
